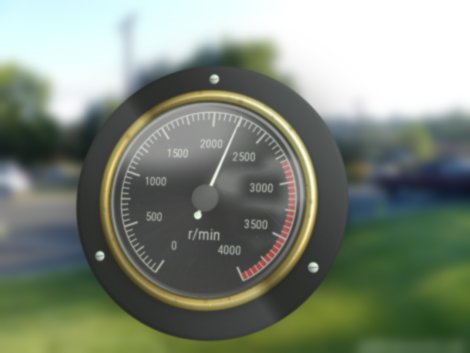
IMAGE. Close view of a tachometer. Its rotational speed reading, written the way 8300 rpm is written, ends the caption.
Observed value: 2250 rpm
